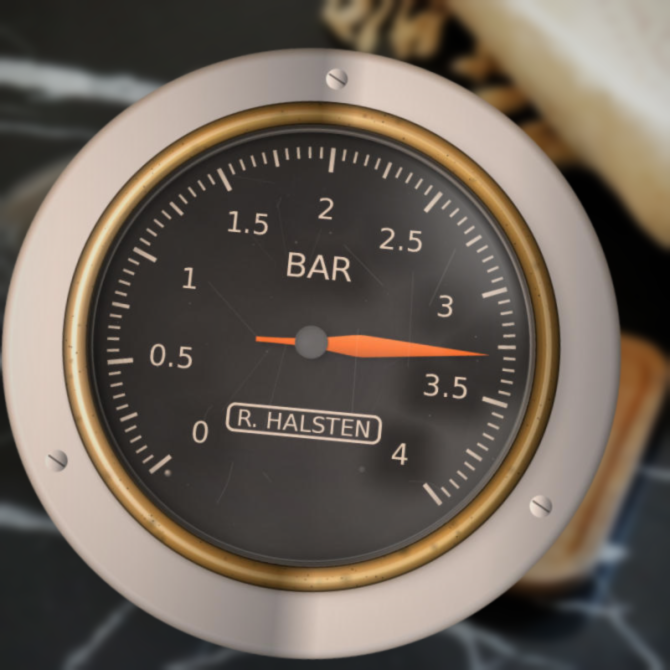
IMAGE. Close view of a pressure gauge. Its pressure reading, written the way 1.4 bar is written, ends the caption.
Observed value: 3.3 bar
